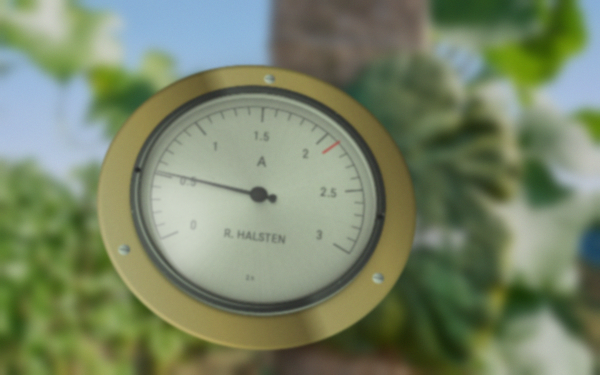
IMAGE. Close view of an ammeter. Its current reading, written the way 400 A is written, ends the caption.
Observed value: 0.5 A
